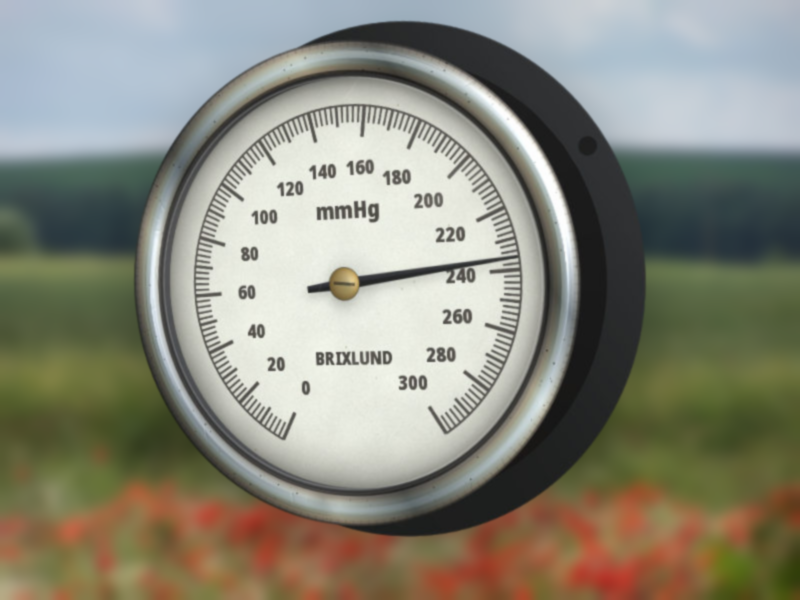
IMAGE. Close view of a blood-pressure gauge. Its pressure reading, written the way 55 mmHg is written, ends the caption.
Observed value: 236 mmHg
